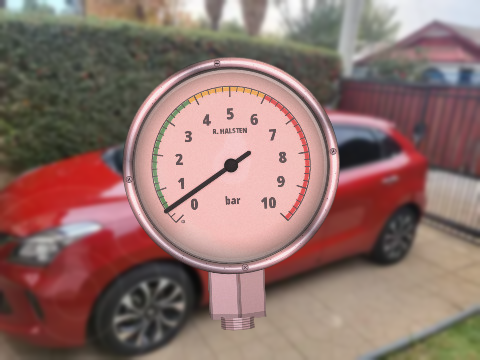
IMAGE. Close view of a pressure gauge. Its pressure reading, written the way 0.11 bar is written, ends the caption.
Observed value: 0.4 bar
